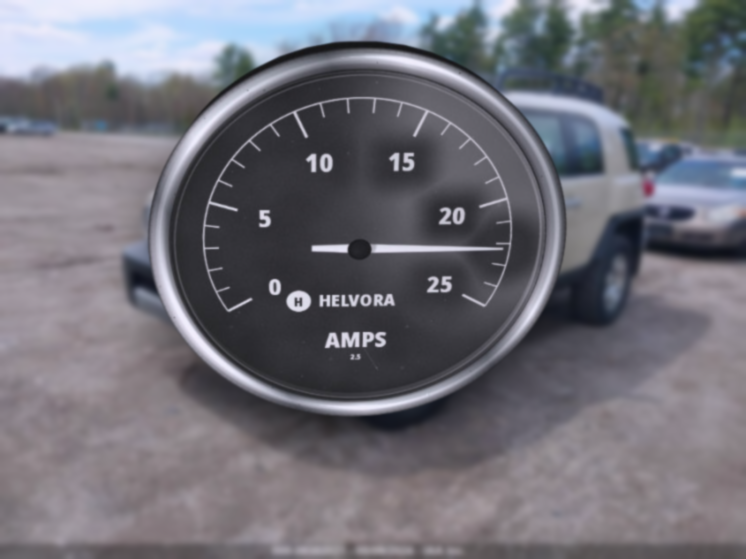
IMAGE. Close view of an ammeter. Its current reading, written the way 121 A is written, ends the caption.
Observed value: 22 A
